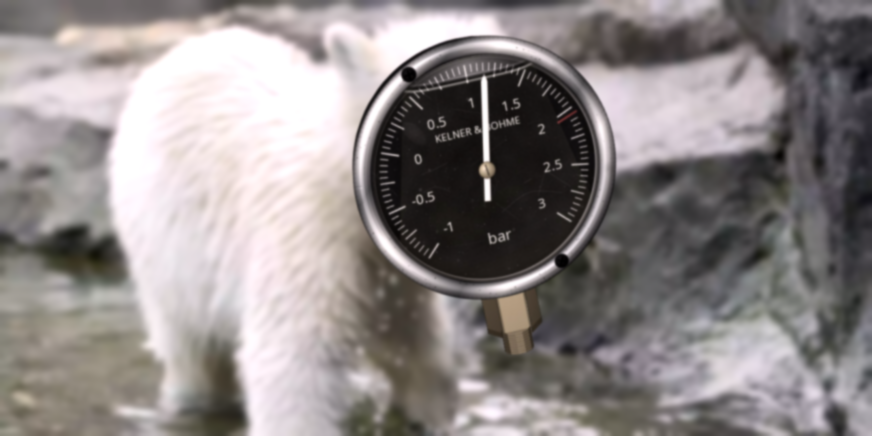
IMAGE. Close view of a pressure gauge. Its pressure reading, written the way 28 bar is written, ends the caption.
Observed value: 1.15 bar
